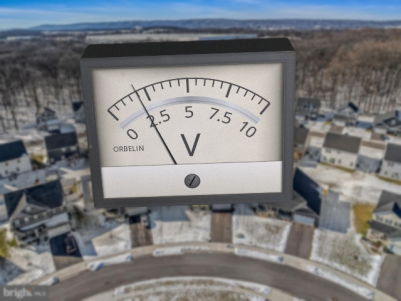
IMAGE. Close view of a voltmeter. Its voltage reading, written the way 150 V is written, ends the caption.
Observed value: 2 V
